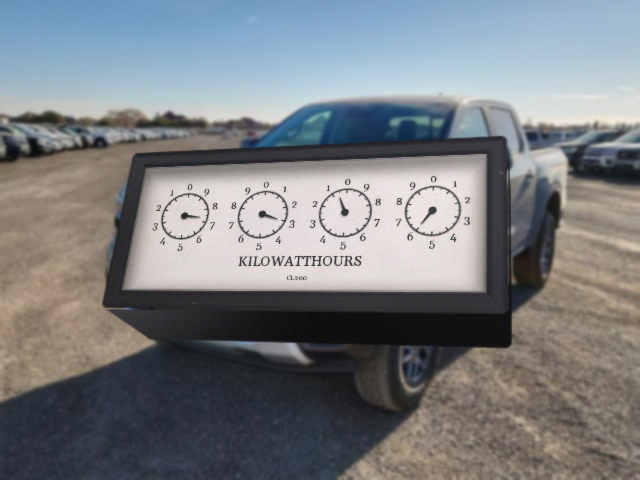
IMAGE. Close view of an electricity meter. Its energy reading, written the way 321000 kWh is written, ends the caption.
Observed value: 7306 kWh
